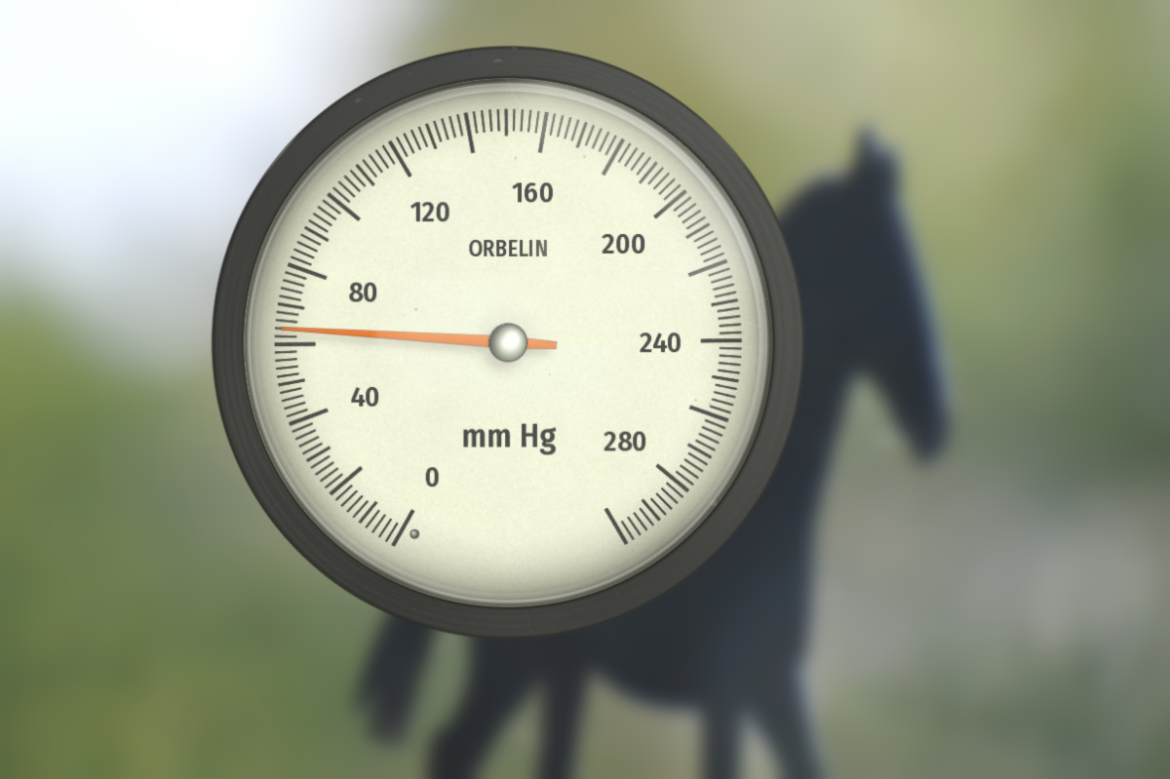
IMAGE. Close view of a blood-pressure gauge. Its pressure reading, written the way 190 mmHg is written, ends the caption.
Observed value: 64 mmHg
